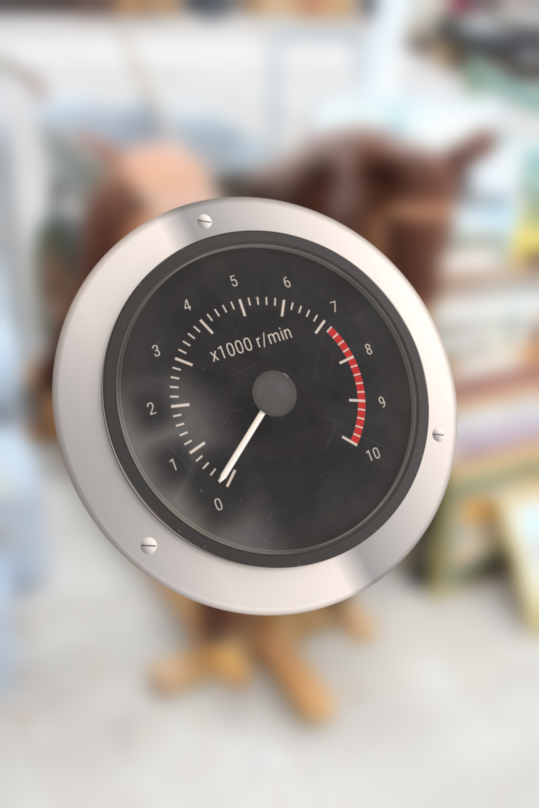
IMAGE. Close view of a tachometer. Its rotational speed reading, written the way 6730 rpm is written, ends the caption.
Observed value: 200 rpm
